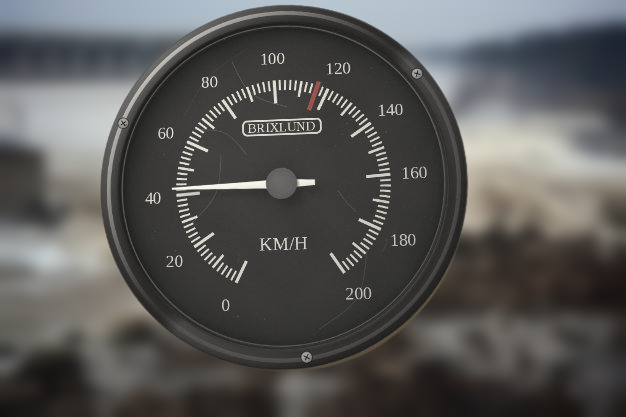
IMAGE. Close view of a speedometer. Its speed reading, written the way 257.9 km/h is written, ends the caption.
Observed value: 42 km/h
